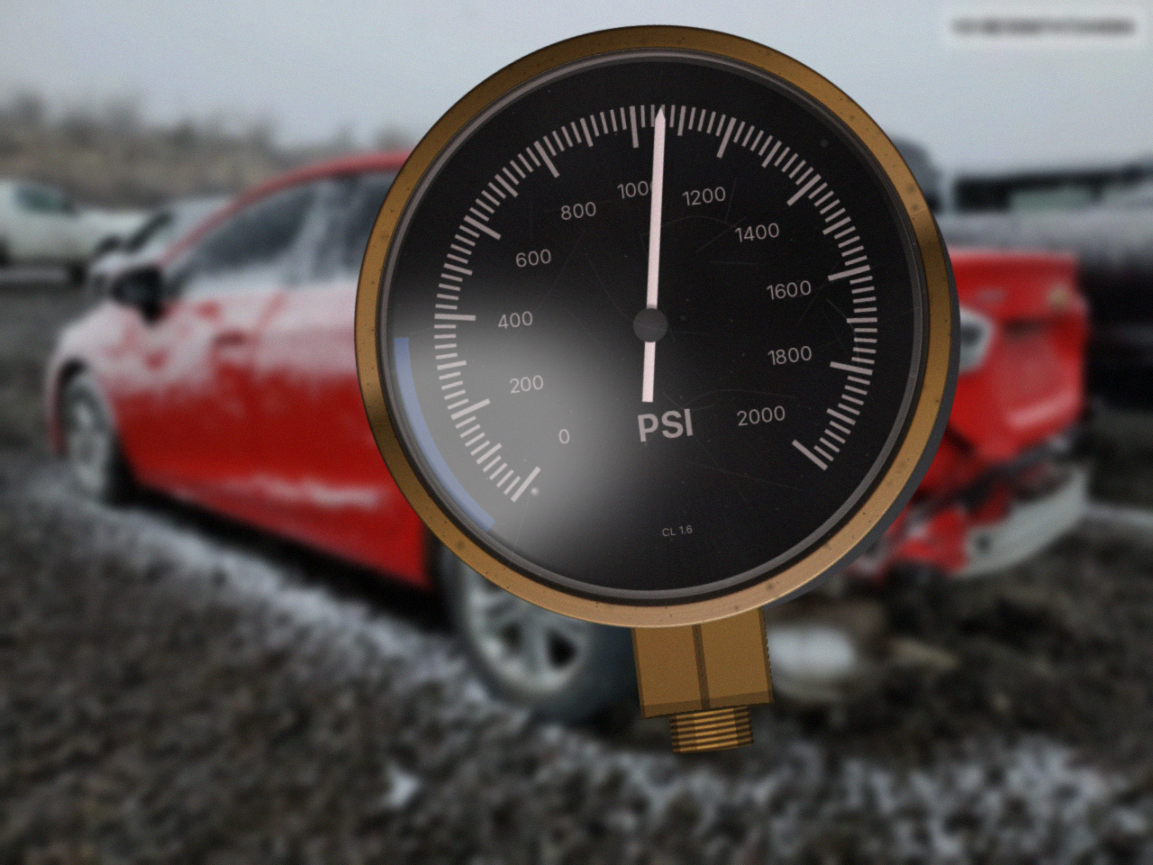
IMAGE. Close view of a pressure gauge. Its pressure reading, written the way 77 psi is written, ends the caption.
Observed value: 1060 psi
